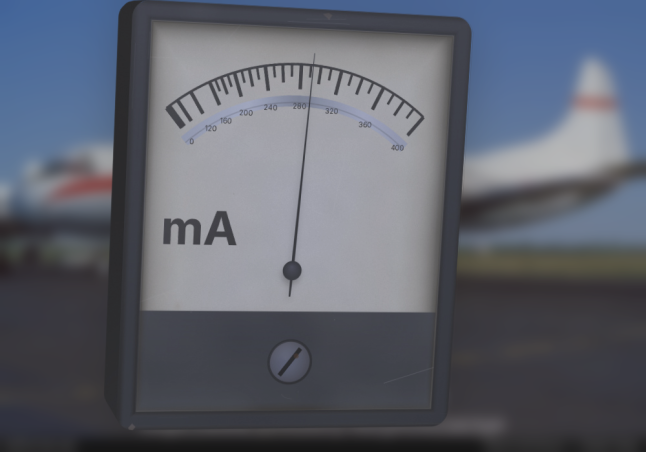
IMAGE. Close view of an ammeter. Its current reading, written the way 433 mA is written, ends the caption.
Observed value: 290 mA
